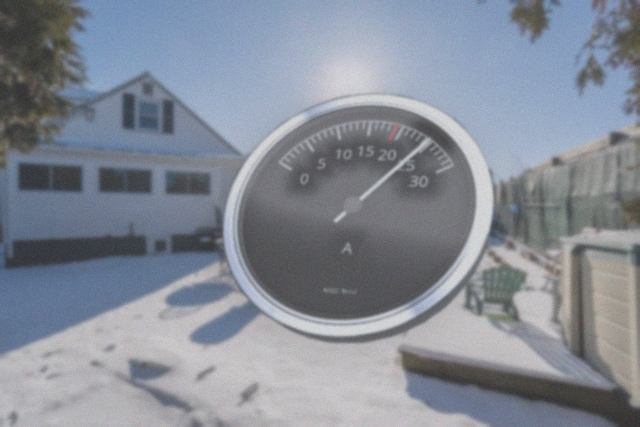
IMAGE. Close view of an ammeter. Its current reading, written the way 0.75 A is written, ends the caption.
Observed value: 25 A
